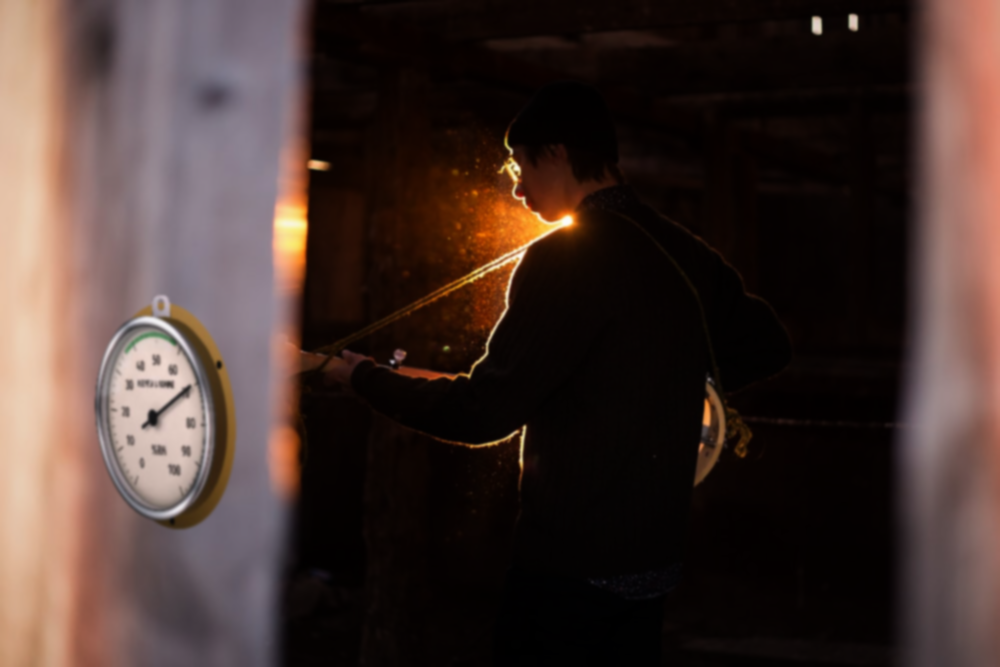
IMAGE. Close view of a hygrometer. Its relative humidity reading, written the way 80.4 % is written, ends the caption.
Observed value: 70 %
